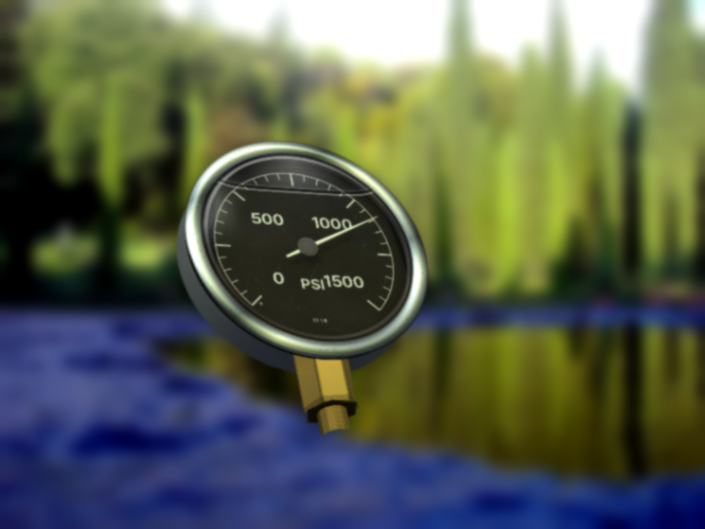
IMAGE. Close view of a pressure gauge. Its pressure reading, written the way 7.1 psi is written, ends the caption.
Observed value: 1100 psi
